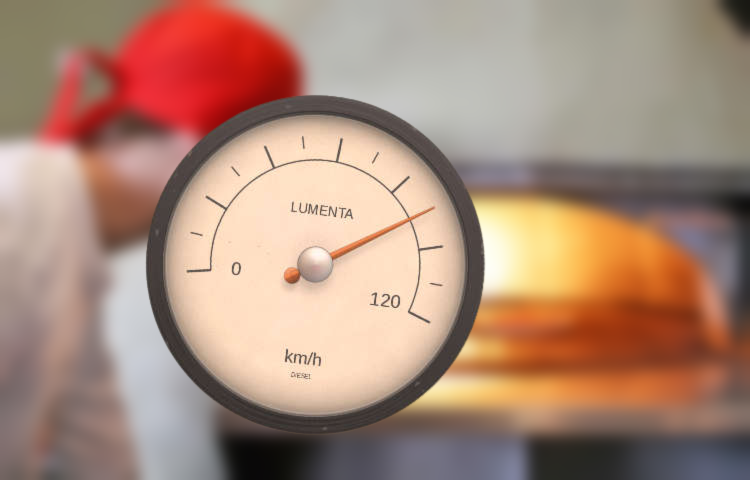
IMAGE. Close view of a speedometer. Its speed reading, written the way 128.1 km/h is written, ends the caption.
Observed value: 90 km/h
